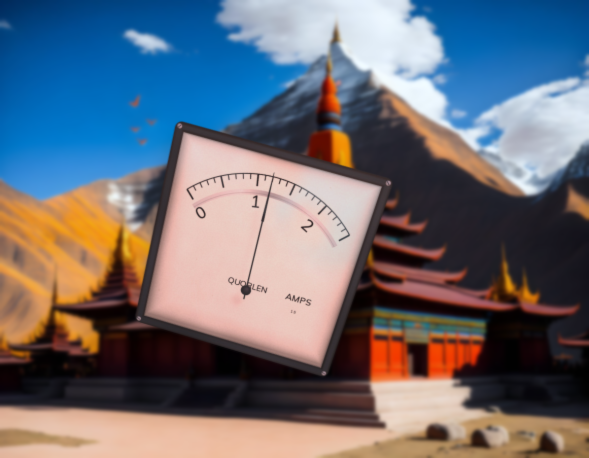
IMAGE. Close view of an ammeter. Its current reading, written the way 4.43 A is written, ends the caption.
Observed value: 1.2 A
